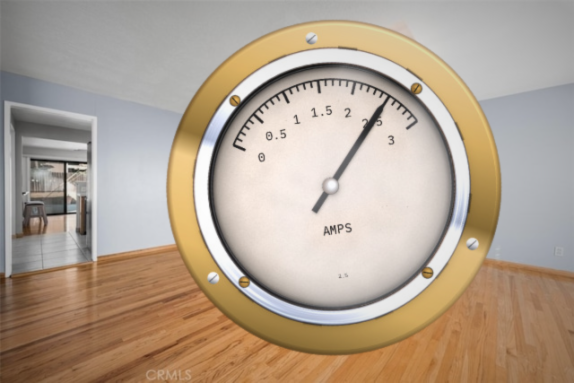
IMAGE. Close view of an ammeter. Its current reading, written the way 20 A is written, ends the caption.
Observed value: 2.5 A
